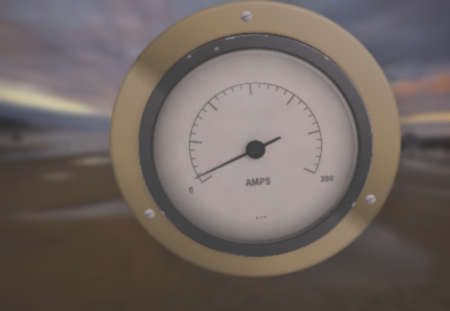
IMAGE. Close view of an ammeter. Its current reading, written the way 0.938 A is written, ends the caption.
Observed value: 10 A
